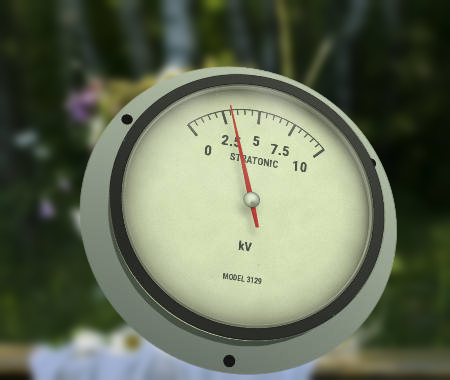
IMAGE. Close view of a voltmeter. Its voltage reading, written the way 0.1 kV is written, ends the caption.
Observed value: 3 kV
